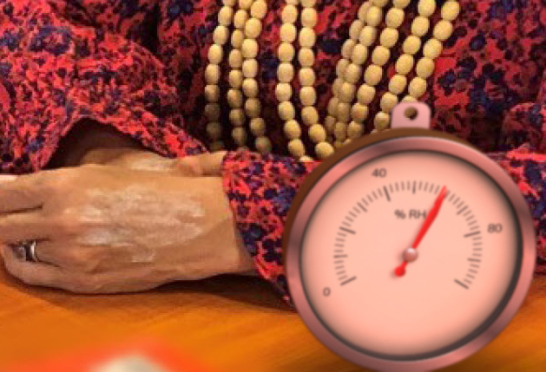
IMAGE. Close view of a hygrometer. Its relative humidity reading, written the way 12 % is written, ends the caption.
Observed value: 60 %
